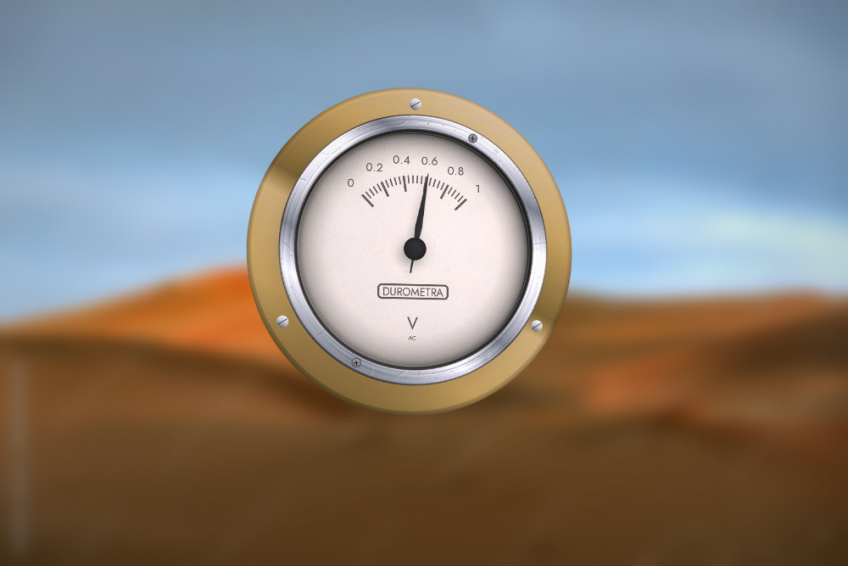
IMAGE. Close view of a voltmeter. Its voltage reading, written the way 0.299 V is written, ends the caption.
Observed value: 0.6 V
